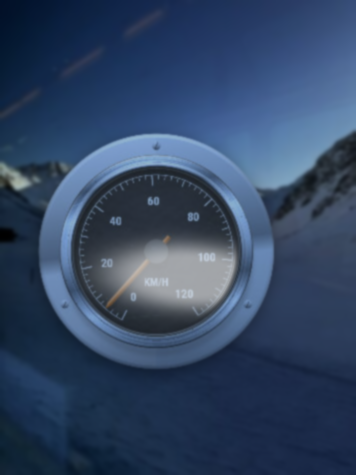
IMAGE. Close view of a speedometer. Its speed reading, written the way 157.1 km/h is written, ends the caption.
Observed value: 6 km/h
